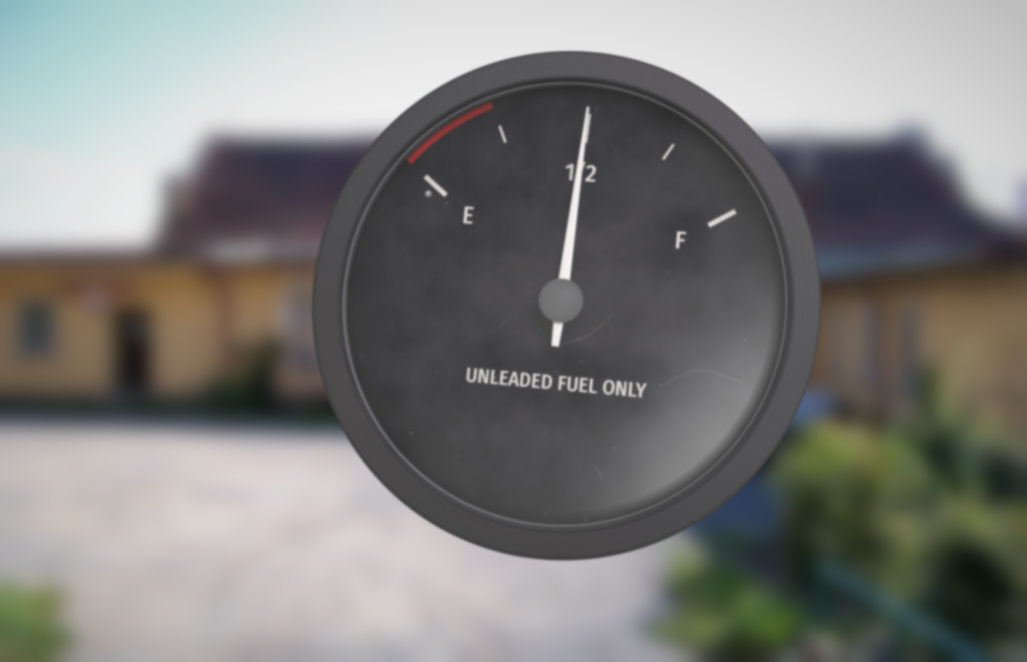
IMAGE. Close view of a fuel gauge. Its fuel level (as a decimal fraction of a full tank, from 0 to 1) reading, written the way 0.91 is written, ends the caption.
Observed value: 0.5
